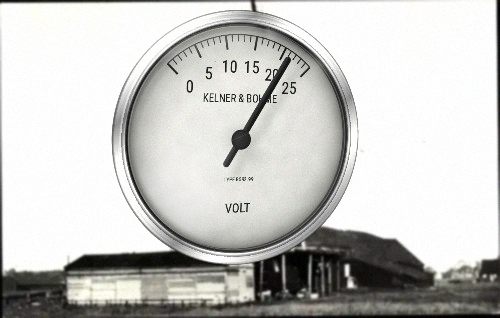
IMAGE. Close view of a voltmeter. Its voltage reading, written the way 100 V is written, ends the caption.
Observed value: 21 V
